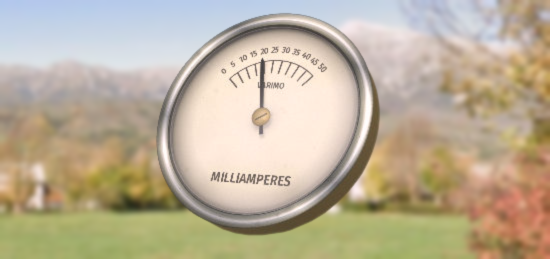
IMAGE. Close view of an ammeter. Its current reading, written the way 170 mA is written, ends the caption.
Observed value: 20 mA
